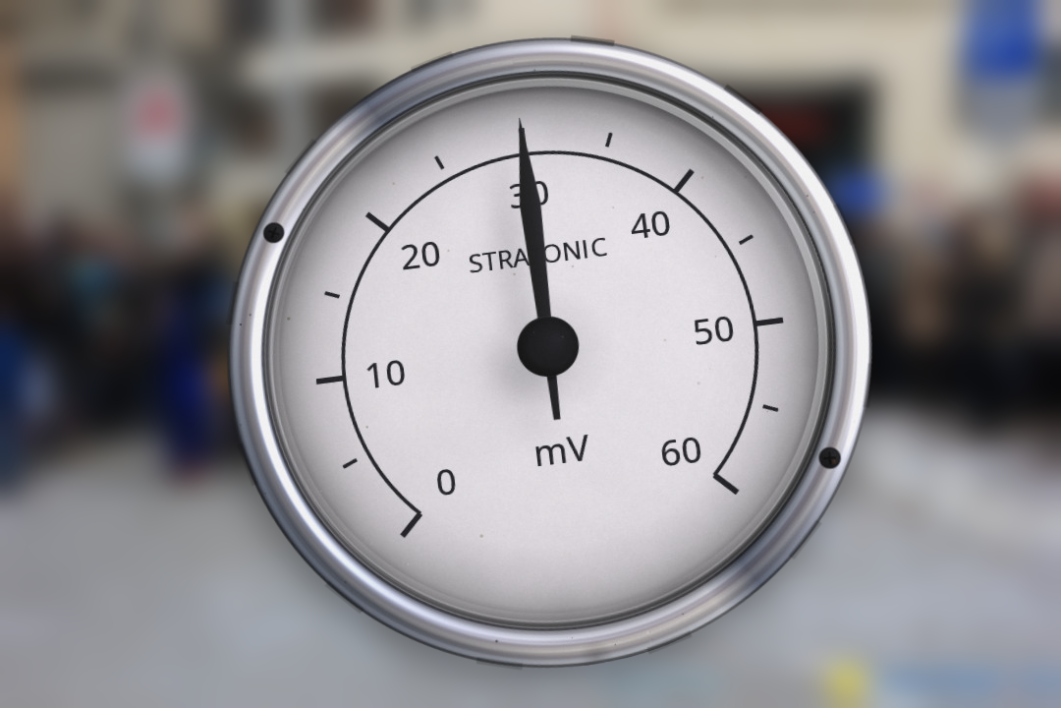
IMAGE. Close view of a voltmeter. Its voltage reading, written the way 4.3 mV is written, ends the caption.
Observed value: 30 mV
